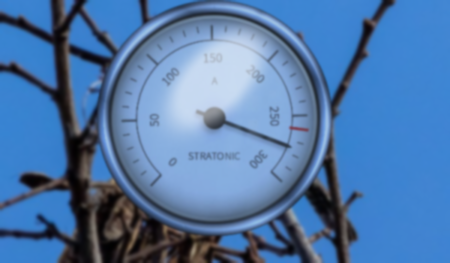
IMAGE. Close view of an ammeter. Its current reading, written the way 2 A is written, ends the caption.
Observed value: 275 A
